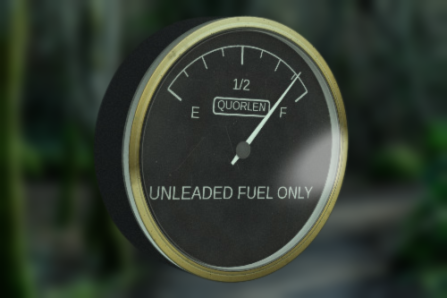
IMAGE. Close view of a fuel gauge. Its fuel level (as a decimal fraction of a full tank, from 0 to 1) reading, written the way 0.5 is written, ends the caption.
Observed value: 0.875
